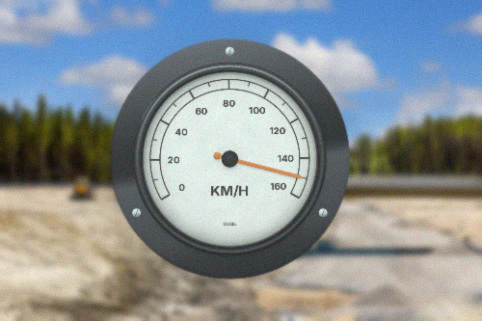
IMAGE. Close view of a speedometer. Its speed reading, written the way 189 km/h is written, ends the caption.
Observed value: 150 km/h
